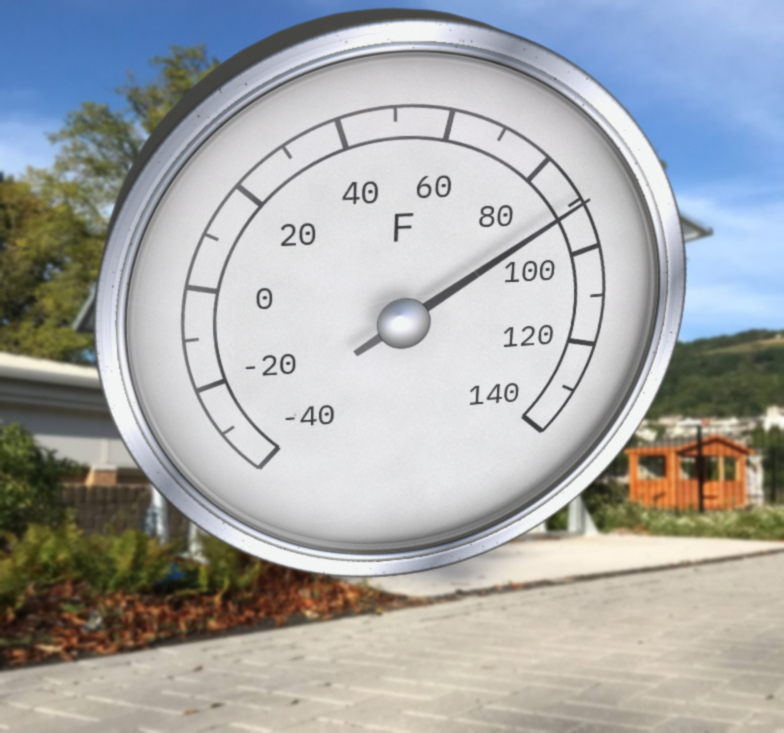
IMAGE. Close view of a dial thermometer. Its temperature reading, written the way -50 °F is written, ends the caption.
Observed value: 90 °F
